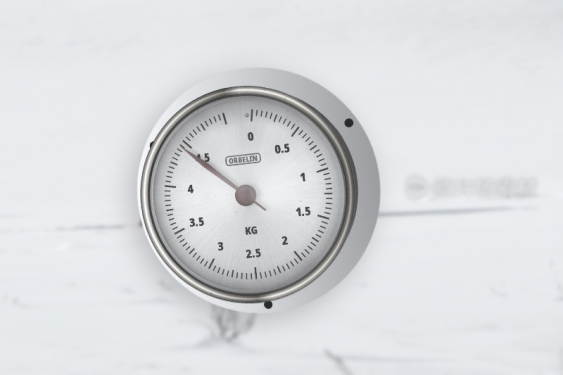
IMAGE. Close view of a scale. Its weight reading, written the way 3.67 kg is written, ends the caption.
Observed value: 4.45 kg
